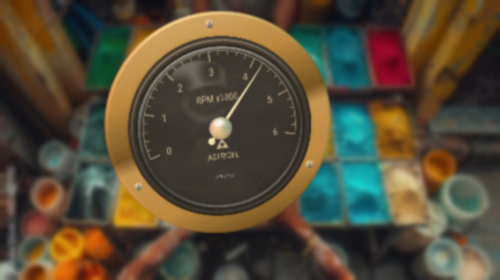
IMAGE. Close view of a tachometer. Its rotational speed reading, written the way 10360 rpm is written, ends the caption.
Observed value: 4200 rpm
